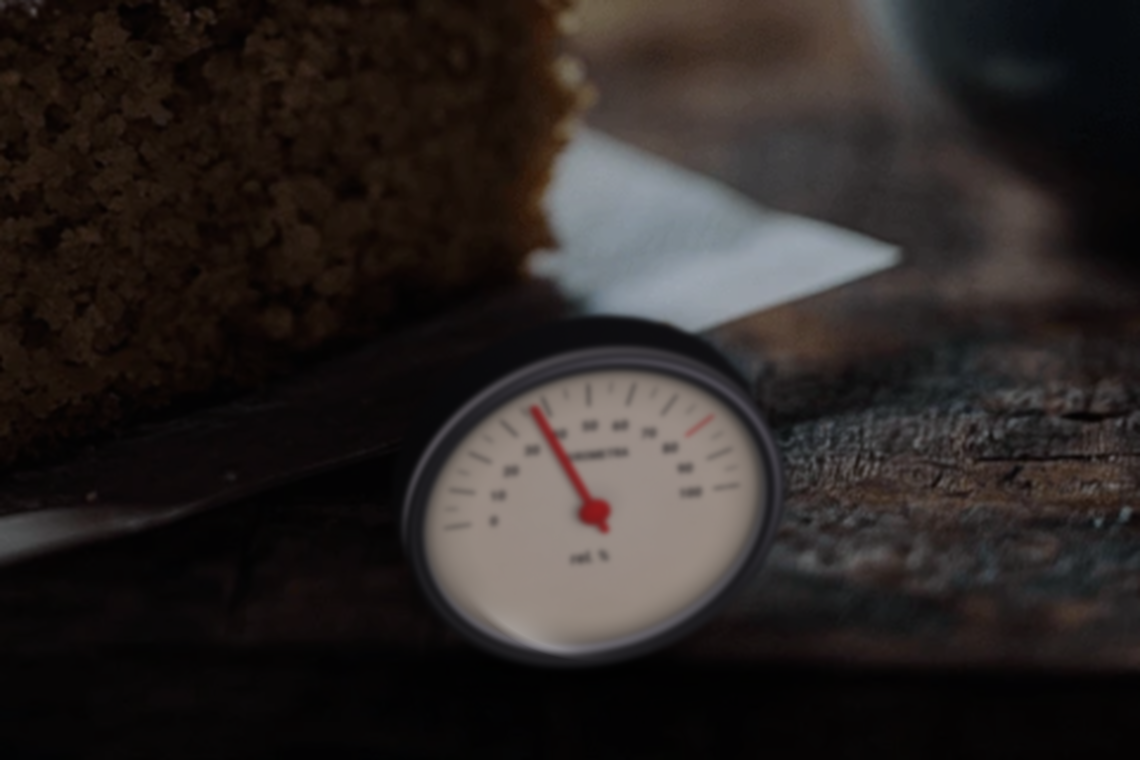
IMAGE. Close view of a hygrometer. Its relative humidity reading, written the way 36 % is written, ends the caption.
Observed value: 37.5 %
